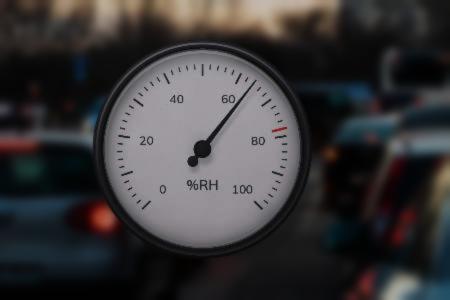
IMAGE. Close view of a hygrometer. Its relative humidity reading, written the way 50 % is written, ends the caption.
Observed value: 64 %
